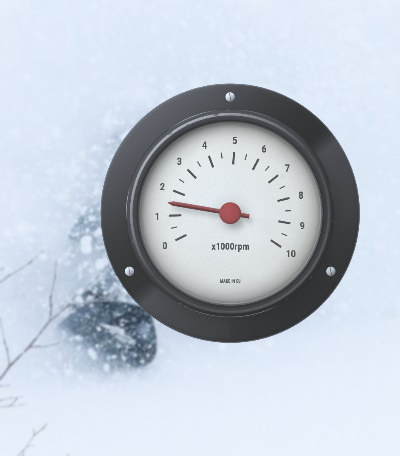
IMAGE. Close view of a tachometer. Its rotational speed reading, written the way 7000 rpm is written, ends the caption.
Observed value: 1500 rpm
